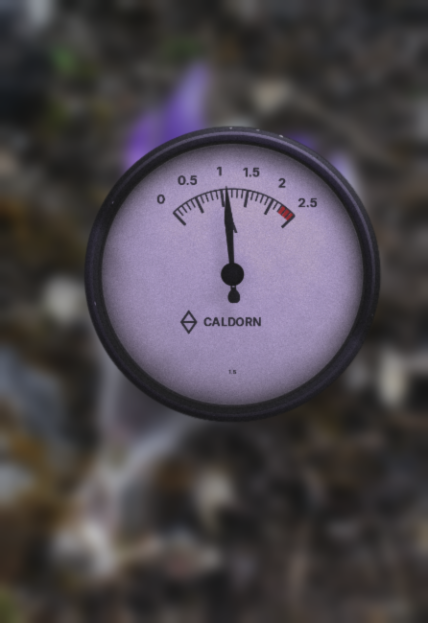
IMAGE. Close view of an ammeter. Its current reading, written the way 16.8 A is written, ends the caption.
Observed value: 1.1 A
